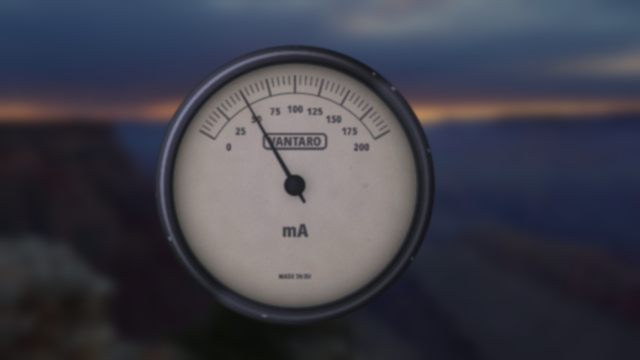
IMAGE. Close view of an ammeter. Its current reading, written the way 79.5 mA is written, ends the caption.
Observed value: 50 mA
